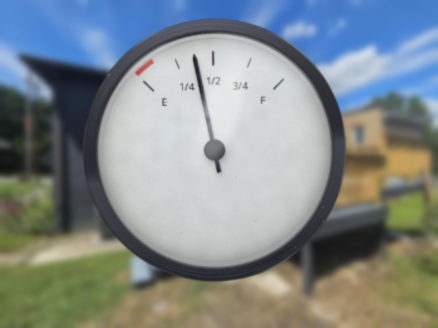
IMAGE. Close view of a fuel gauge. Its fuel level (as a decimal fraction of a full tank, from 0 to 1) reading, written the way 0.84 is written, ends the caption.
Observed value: 0.375
